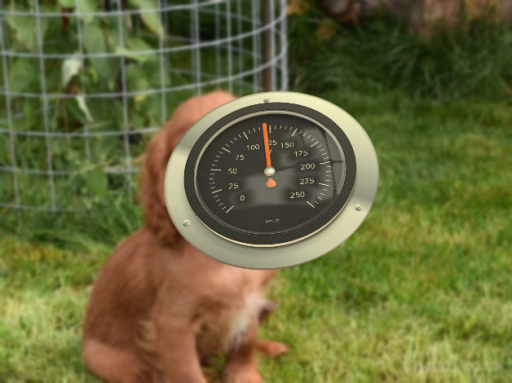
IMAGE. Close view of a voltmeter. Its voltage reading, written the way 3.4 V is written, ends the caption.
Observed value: 120 V
